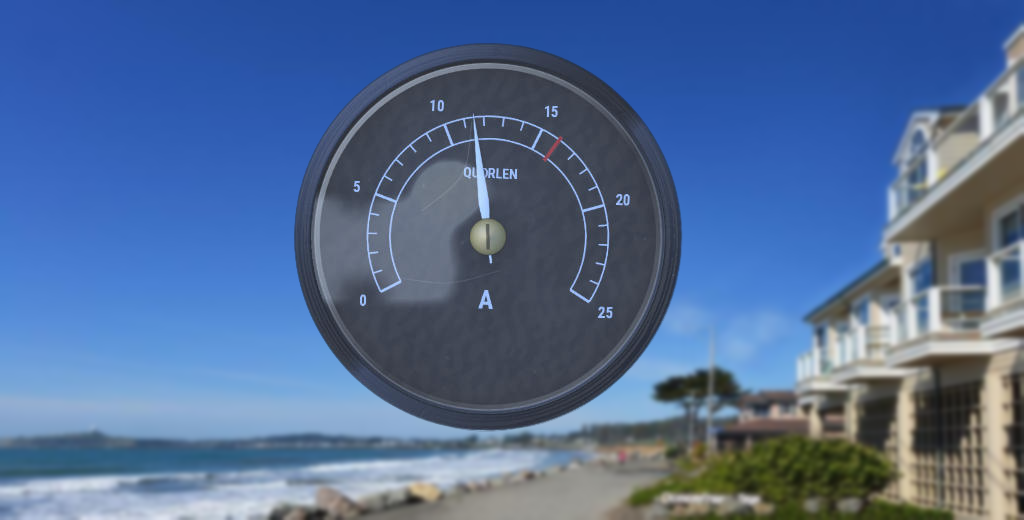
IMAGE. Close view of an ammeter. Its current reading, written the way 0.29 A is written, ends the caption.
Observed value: 11.5 A
